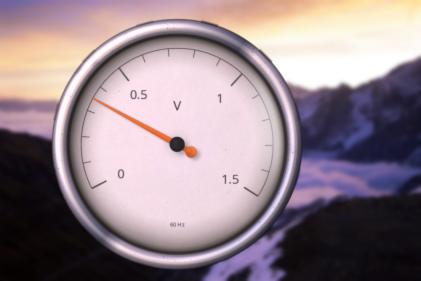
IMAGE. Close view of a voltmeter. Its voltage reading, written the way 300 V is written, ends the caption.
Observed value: 0.35 V
